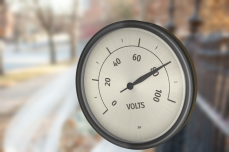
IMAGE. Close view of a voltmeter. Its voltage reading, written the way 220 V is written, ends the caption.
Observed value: 80 V
